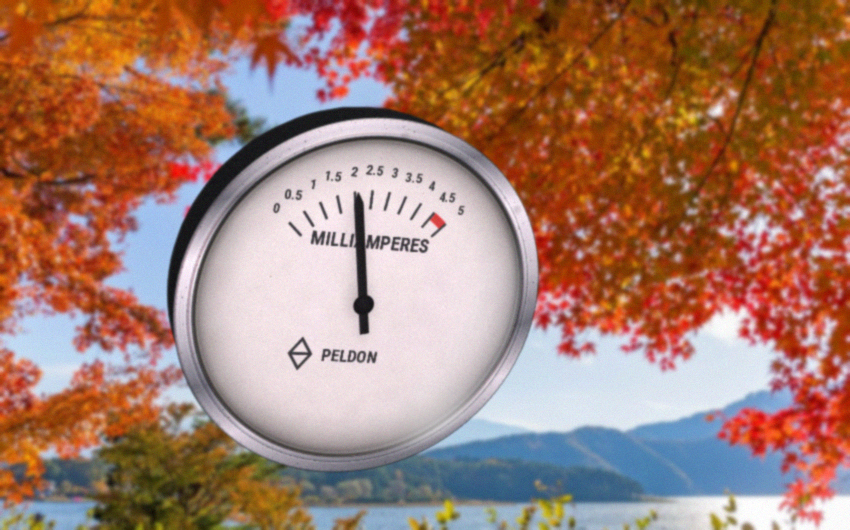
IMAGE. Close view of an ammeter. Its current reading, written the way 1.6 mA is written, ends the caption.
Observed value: 2 mA
